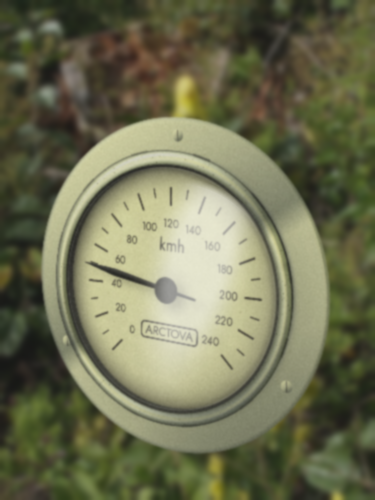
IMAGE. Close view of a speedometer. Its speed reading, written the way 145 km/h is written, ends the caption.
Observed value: 50 km/h
